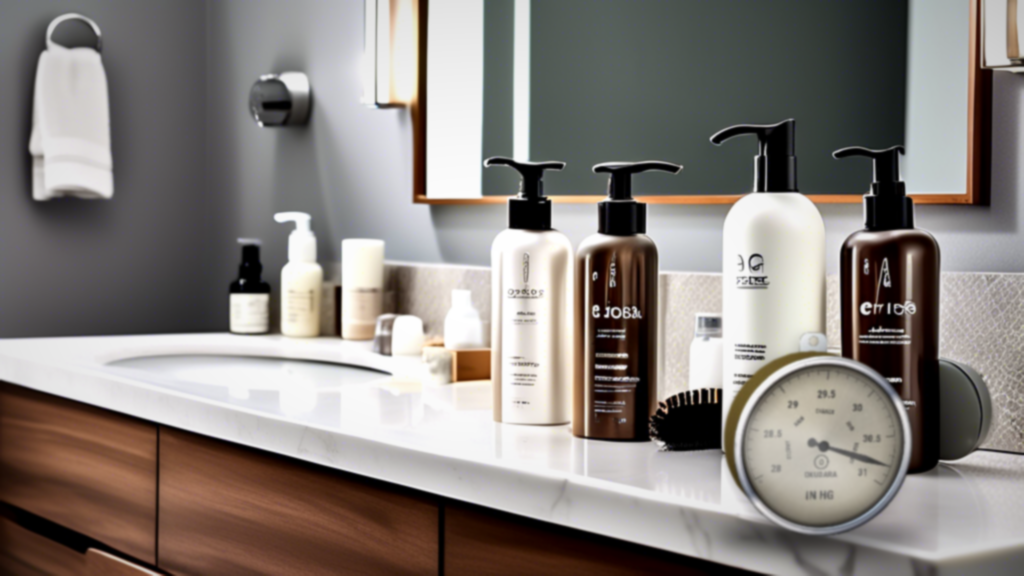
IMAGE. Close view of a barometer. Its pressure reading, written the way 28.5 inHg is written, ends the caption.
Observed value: 30.8 inHg
